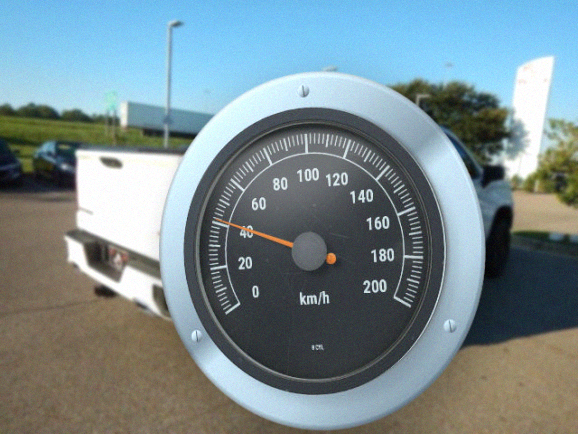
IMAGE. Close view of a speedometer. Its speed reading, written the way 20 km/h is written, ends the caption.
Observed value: 42 km/h
